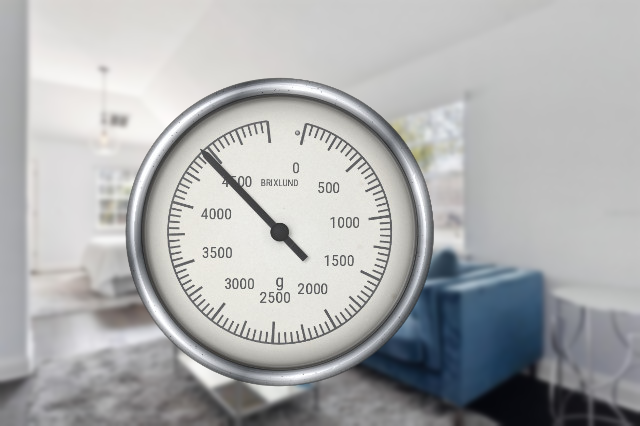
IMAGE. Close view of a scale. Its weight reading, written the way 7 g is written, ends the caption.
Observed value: 4450 g
